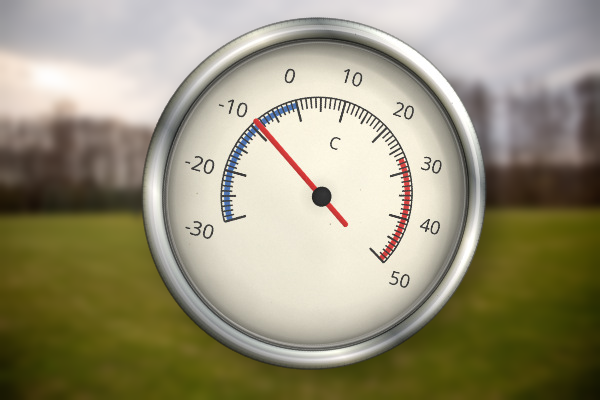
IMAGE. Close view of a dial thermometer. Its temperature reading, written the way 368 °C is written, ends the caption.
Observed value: -9 °C
